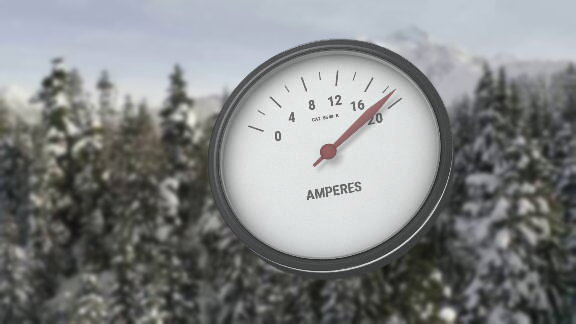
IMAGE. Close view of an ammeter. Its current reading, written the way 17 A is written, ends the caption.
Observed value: 19 A
